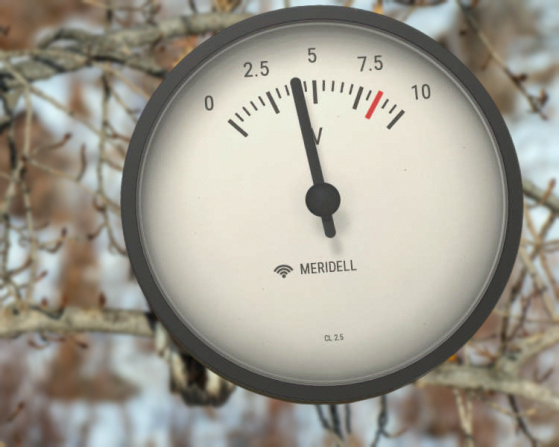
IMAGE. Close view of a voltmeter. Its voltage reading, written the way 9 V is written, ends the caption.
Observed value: 4 V
